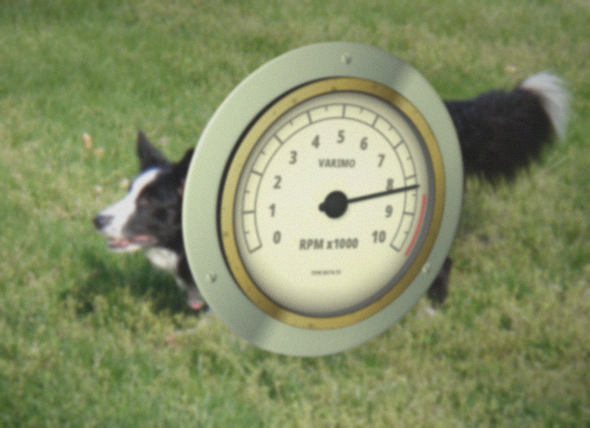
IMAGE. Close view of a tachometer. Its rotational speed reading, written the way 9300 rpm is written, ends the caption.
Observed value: 8250 rpm
